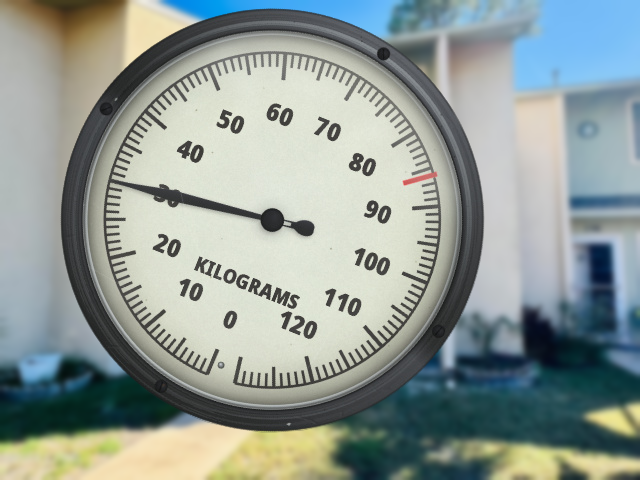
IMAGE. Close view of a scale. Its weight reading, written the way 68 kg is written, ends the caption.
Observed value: 30 kg
